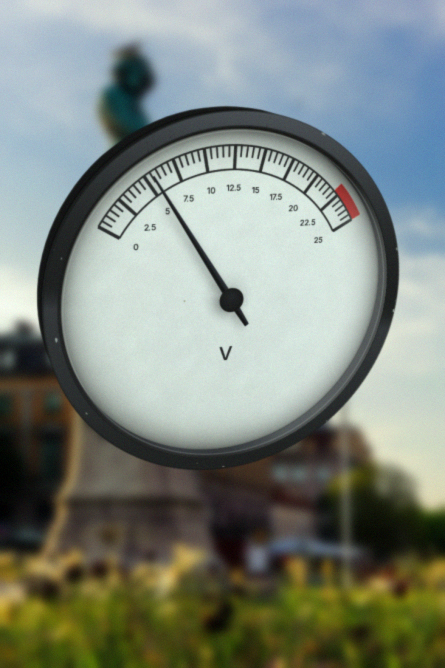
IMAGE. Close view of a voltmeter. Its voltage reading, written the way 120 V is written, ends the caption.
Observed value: 5.5 V
